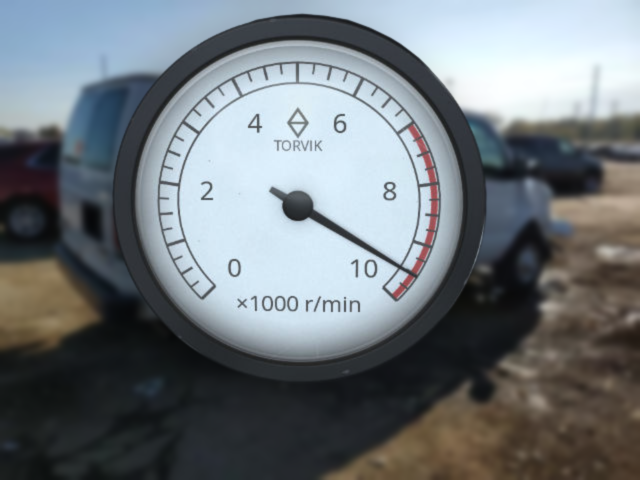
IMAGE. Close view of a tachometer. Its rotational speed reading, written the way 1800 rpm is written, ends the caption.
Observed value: 9500 rpm
